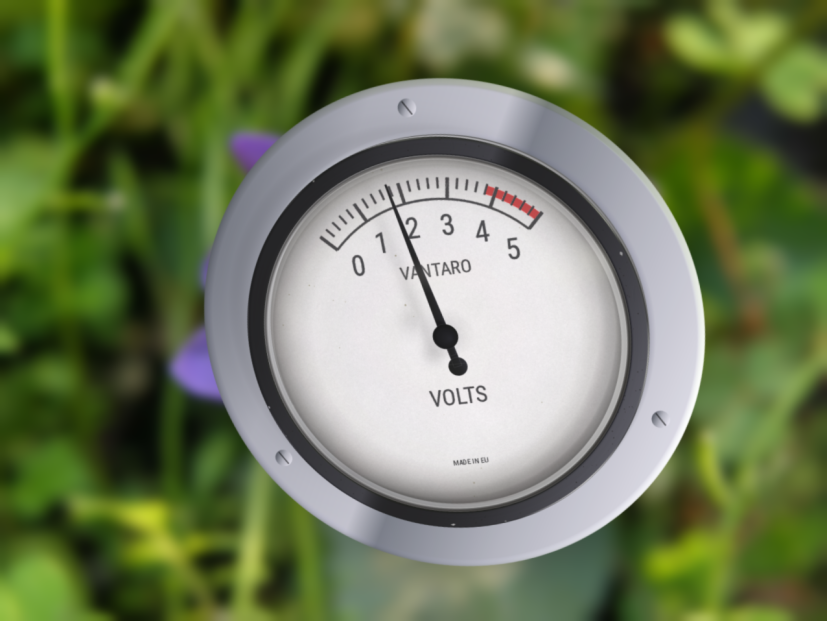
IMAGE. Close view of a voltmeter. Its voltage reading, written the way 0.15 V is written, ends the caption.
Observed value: 1.8 V
